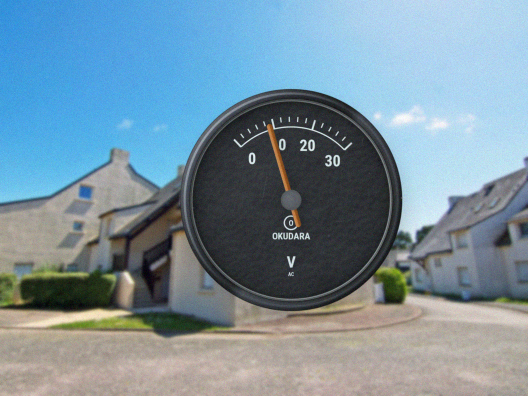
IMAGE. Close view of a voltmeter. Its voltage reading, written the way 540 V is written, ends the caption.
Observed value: 9 V
